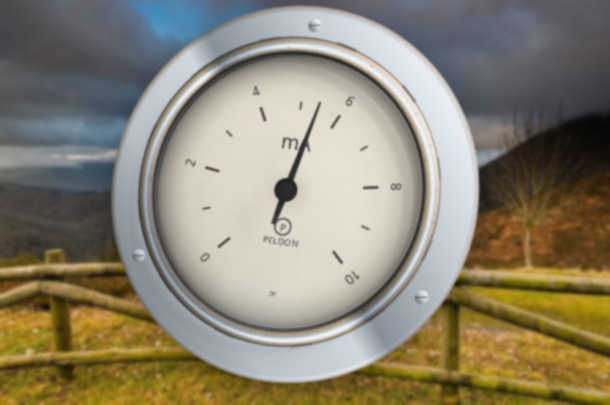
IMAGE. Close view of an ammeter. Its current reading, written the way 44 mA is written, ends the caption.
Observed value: 5.5 mA
